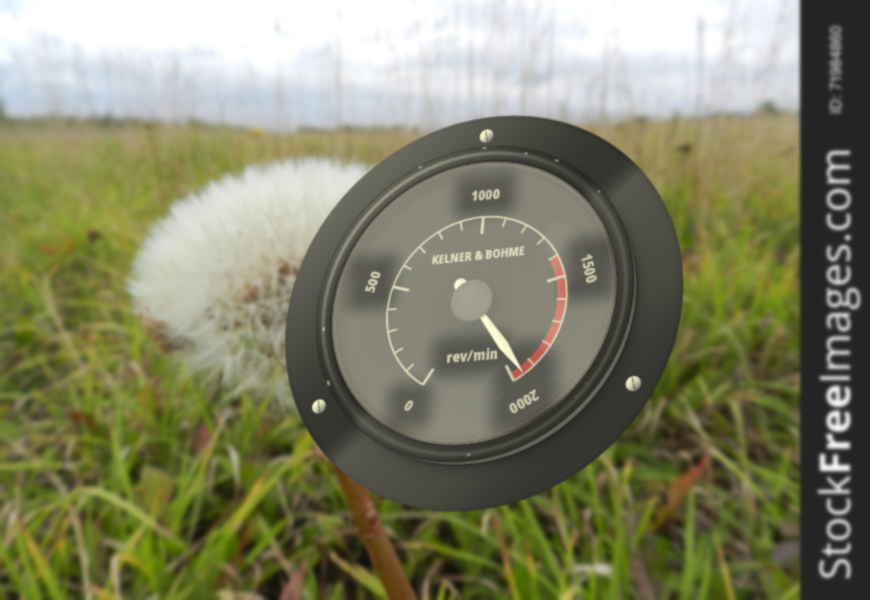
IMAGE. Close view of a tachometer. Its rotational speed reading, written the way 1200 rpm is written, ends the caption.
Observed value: 1950 rpm
